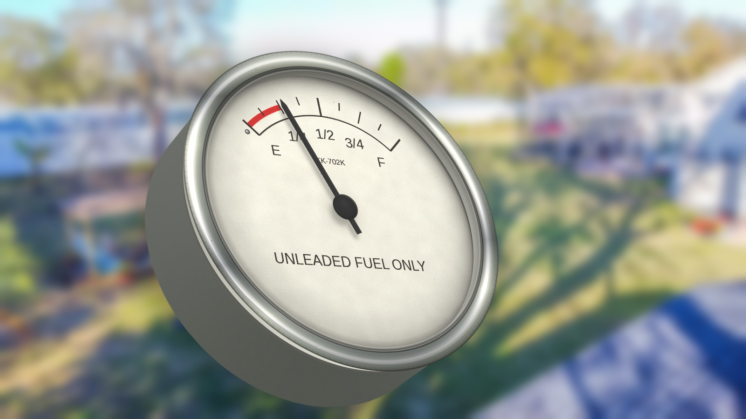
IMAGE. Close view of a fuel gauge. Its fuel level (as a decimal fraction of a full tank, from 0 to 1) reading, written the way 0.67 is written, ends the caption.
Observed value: 0.25
